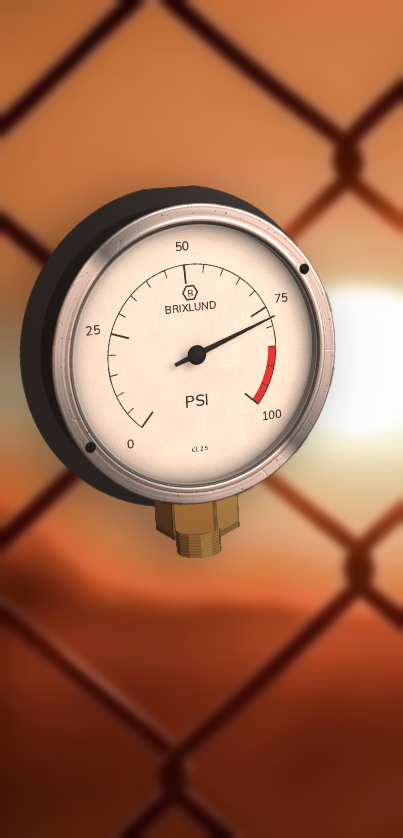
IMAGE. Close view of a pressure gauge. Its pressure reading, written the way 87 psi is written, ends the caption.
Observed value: 77.5 psi
